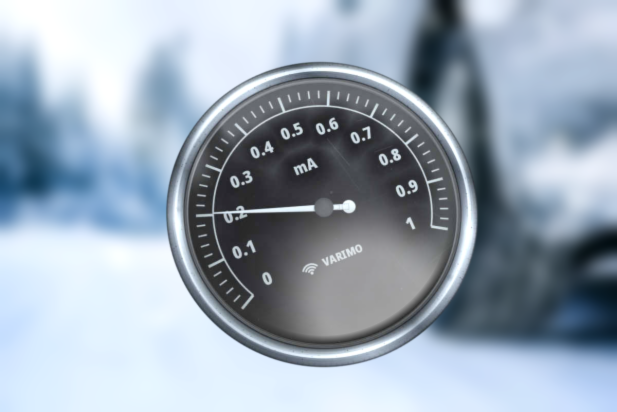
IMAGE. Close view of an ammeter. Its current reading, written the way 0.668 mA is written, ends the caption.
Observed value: 0.2 mA
